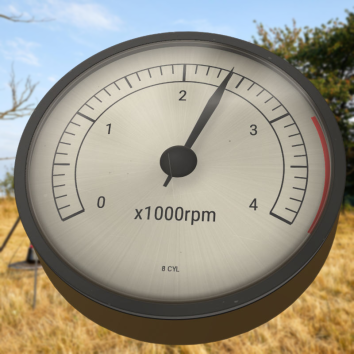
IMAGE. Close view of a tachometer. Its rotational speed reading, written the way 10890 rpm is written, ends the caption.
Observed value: 2400 rpm
